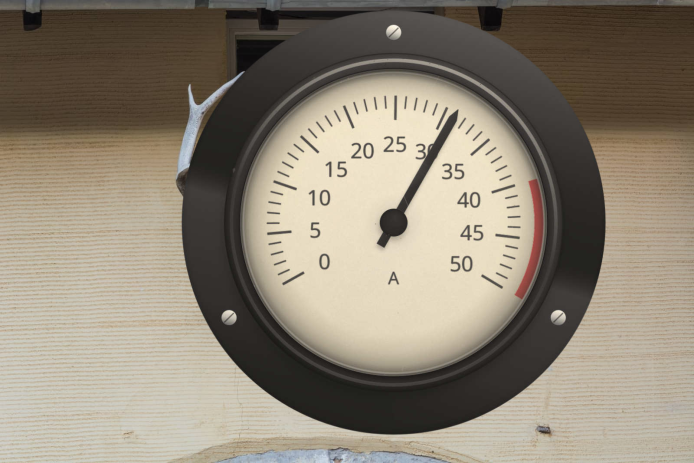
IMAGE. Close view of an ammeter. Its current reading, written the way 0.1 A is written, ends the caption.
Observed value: 31 A
